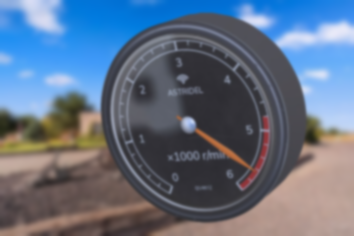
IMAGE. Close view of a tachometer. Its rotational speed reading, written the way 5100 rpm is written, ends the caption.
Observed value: 5600 rpm
